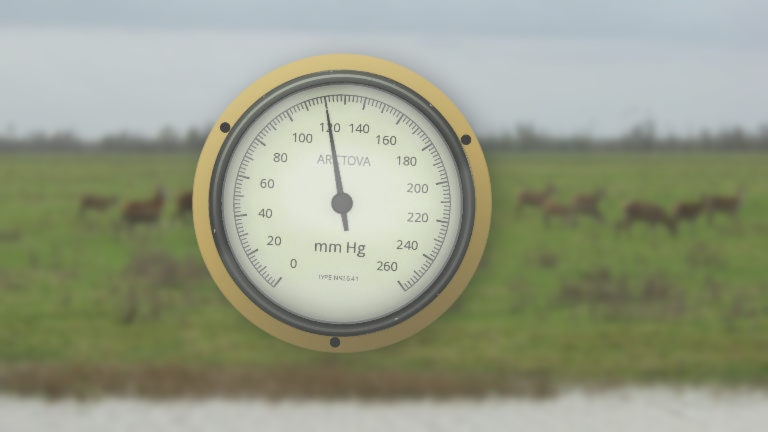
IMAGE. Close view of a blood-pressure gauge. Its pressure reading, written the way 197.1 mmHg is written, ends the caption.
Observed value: 120 mmHg
